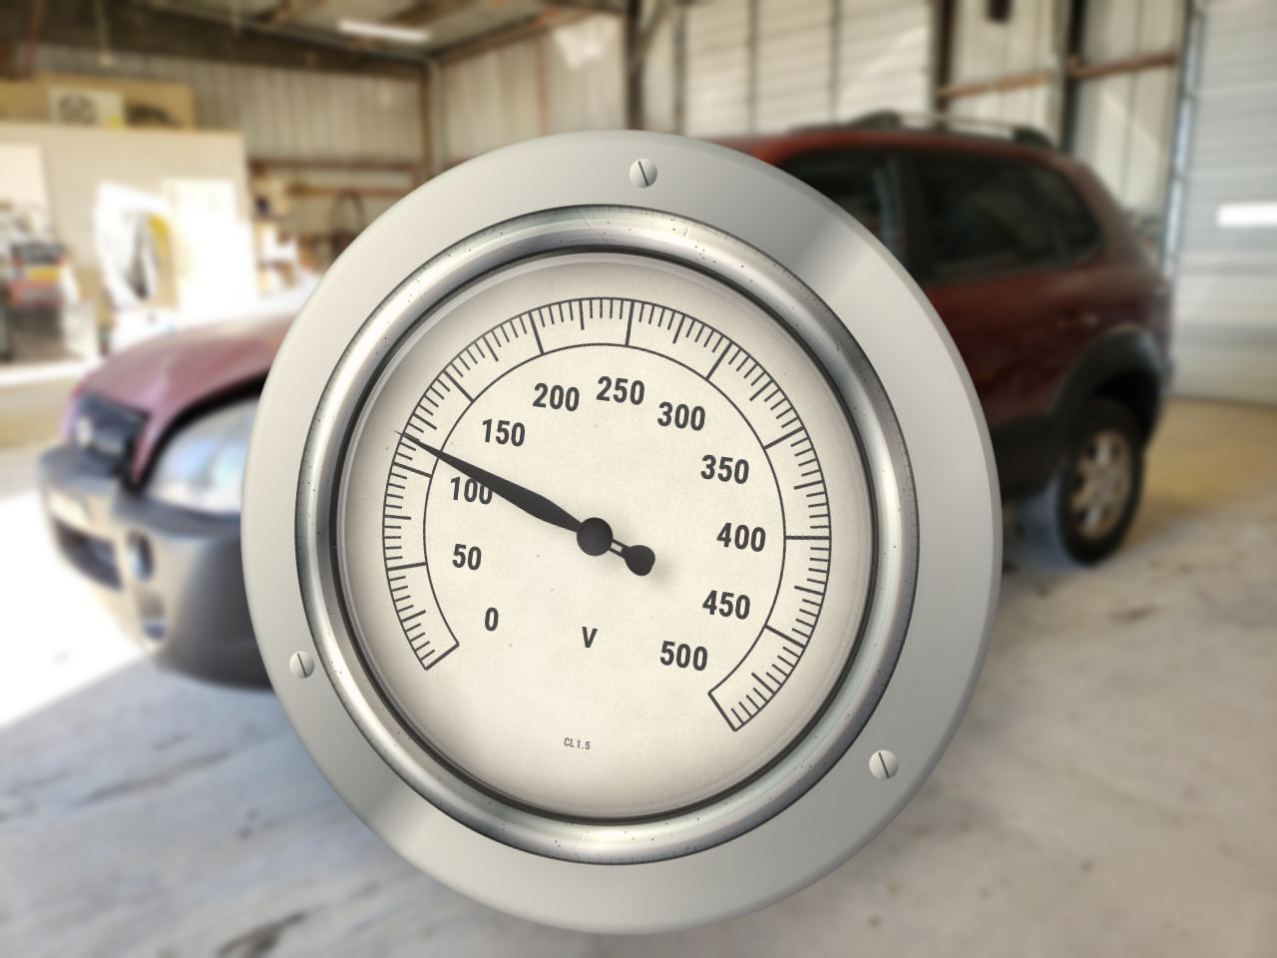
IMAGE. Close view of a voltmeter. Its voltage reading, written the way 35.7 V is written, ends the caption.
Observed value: 115 V
